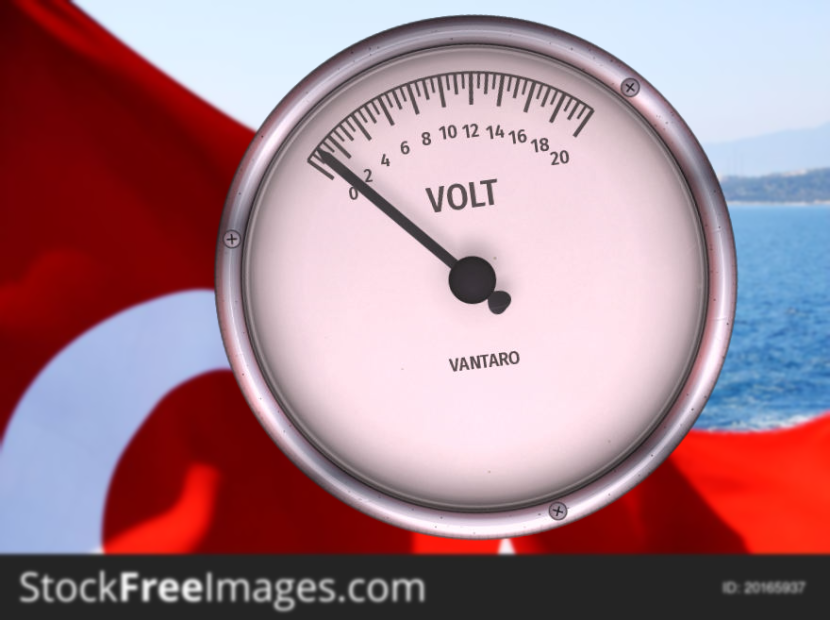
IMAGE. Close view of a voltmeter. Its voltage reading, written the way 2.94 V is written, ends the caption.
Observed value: 1 V
